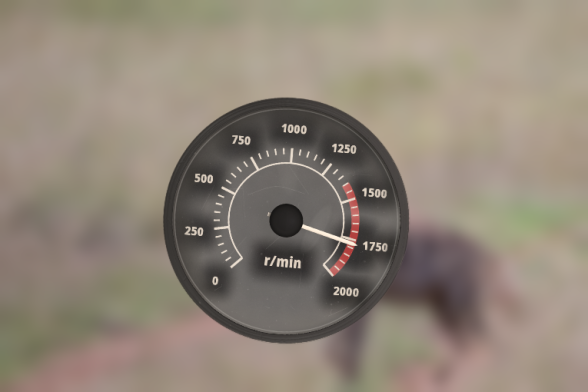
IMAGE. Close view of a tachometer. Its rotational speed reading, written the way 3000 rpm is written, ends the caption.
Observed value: 1775 rpm
